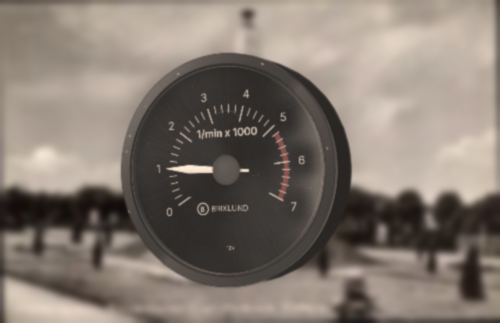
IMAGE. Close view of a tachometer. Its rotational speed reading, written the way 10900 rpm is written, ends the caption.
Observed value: 1000 rpm
